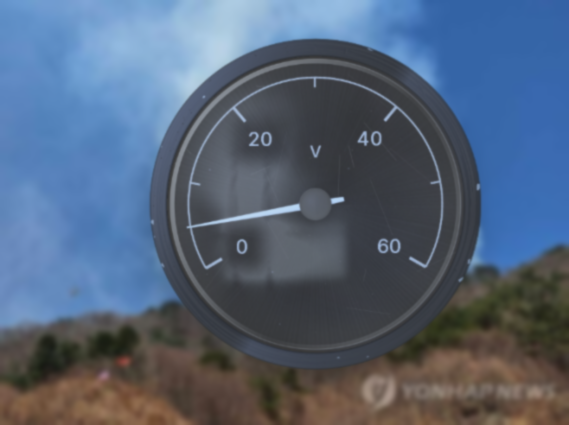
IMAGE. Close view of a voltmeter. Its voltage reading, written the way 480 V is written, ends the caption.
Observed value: 5 V
